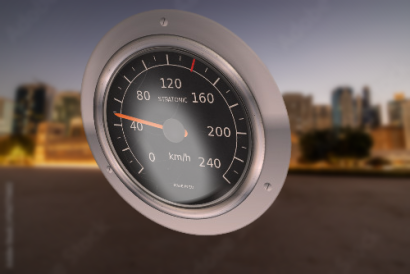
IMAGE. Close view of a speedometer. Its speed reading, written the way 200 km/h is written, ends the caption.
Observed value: 50 km/h
